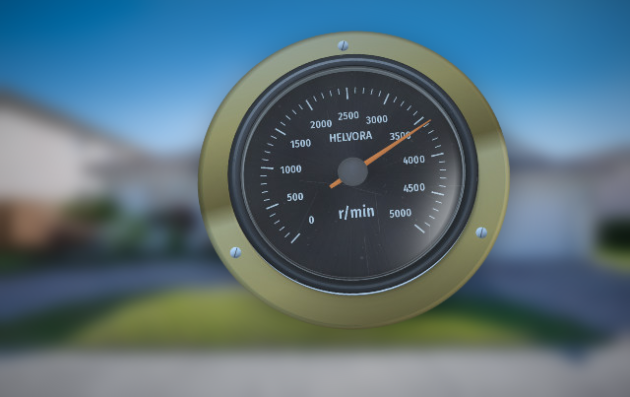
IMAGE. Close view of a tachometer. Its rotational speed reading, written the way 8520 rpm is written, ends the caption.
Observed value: 3600 rpm
